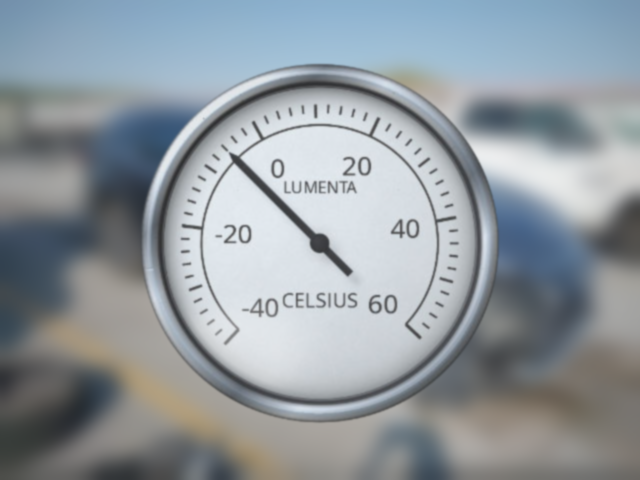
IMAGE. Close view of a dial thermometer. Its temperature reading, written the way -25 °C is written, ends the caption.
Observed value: -6 °C
